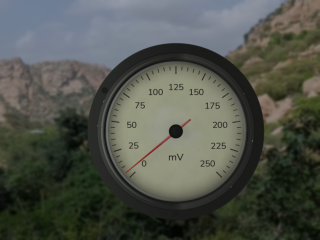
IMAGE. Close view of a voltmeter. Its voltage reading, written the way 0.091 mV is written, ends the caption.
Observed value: 5 mV
